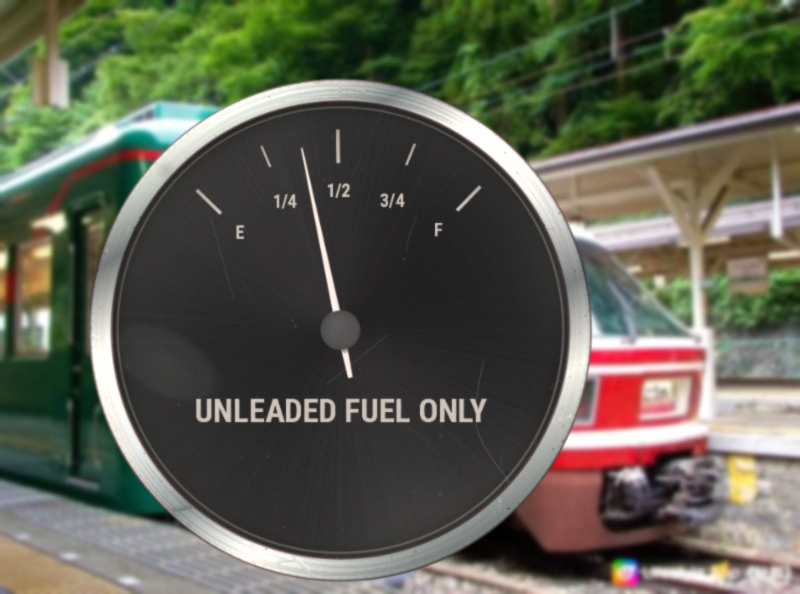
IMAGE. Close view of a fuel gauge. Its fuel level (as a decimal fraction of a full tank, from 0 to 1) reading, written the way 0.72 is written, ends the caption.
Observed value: 0.375
